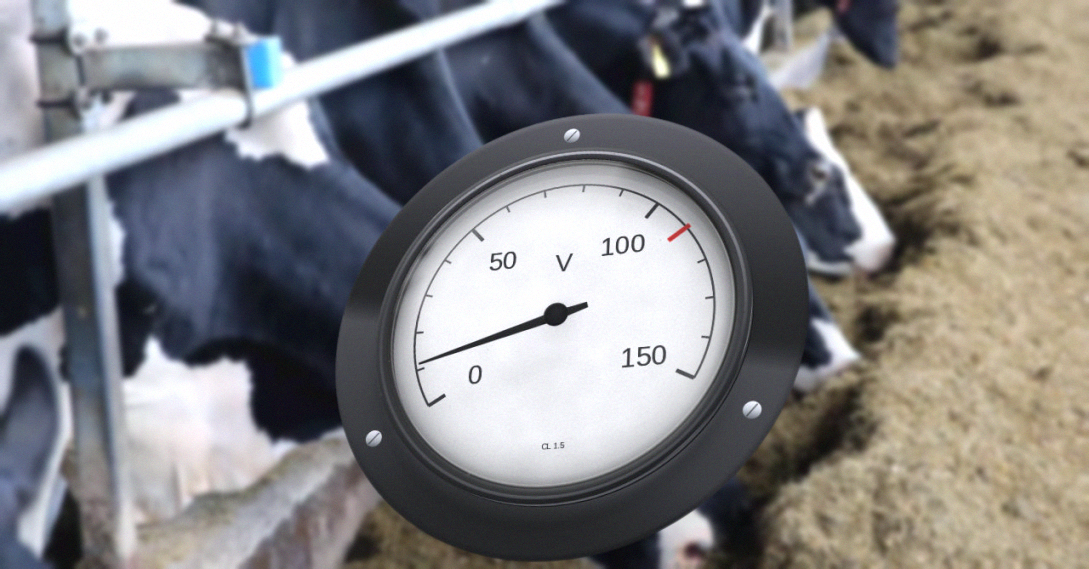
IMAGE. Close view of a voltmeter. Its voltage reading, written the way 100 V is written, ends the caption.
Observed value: 10 V
